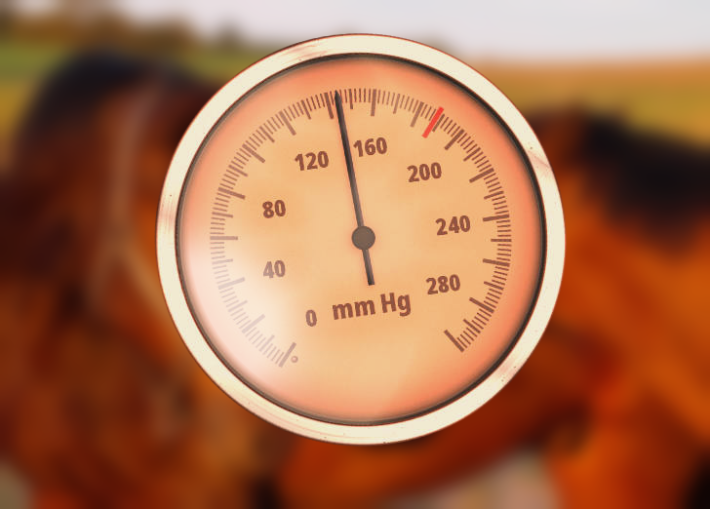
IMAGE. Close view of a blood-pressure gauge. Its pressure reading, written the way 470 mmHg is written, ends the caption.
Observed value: 144 mmHg
